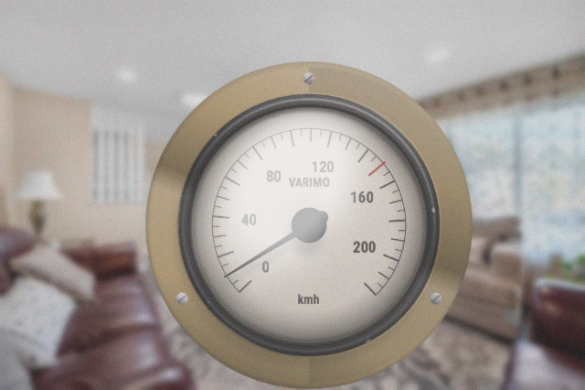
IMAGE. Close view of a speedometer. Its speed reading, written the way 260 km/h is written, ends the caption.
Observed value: 10 km/h
